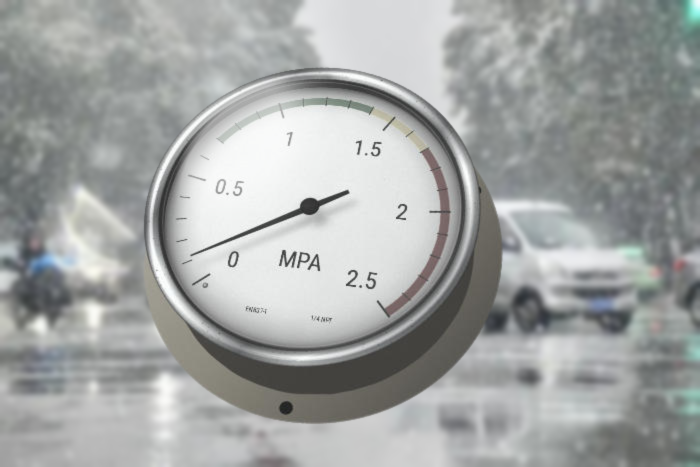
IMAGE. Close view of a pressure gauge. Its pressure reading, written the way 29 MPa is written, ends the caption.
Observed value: 0.1 MPa
